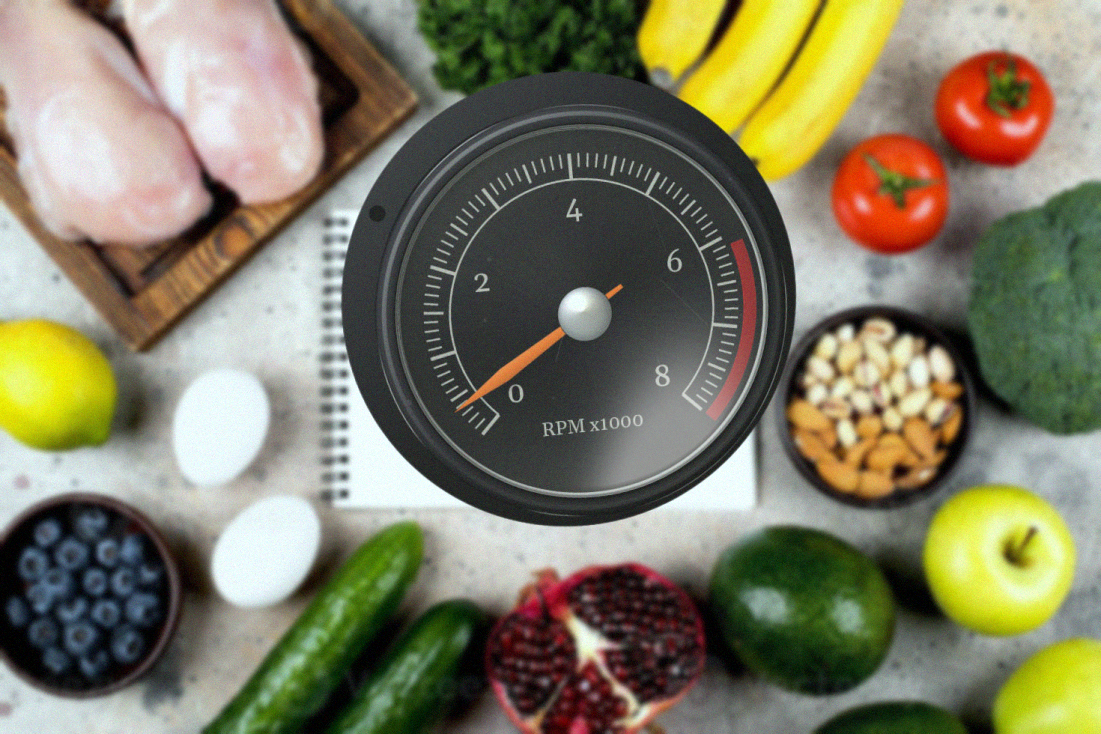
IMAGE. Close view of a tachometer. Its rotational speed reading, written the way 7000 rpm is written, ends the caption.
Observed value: 400 rpm
